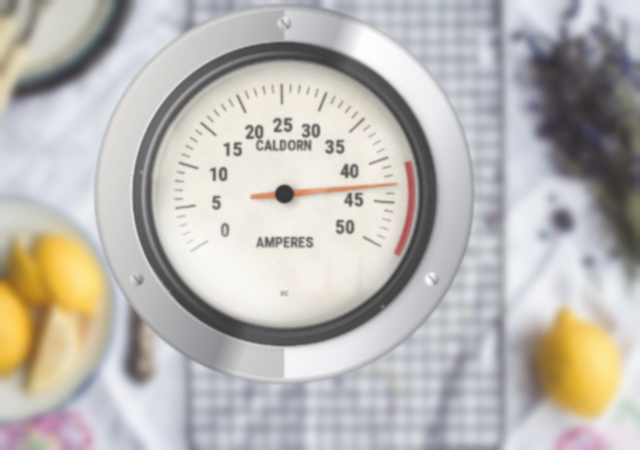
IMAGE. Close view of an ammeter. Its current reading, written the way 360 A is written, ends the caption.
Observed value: 43 A
